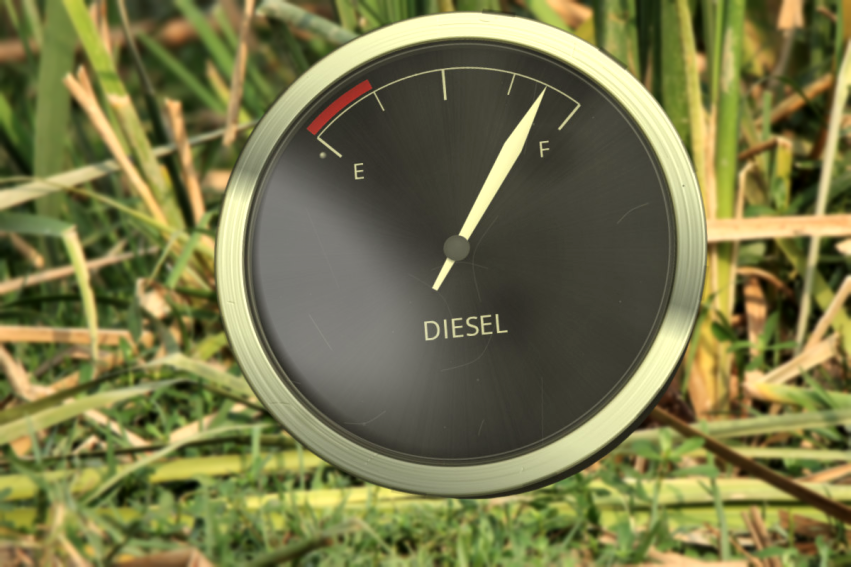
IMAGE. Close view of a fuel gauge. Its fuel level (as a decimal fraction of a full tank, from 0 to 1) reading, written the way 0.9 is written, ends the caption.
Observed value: 0.875
